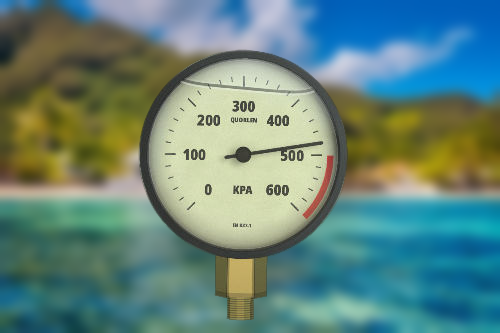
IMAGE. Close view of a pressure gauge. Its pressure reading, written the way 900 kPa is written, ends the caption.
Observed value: 480 kPa
